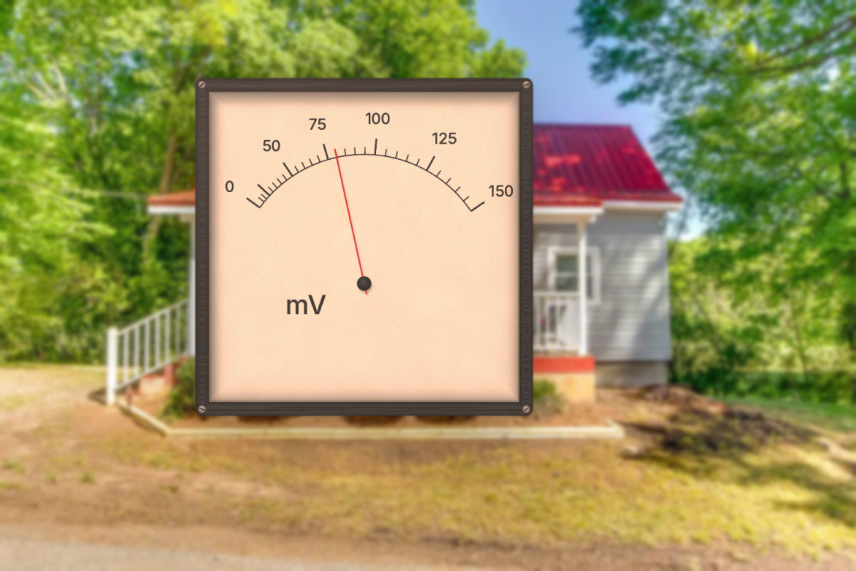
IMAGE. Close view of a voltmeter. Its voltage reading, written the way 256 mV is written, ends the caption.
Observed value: 80 mV
